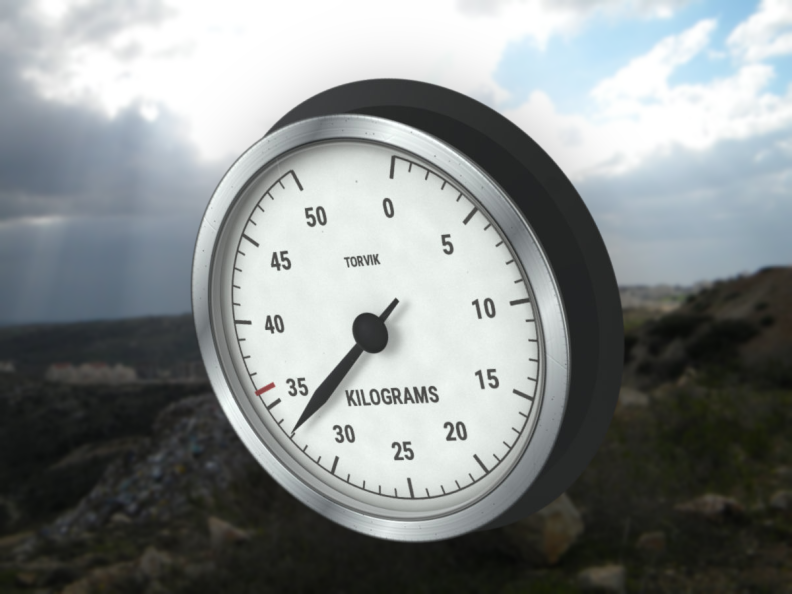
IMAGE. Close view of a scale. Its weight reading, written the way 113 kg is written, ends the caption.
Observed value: 33 kg
